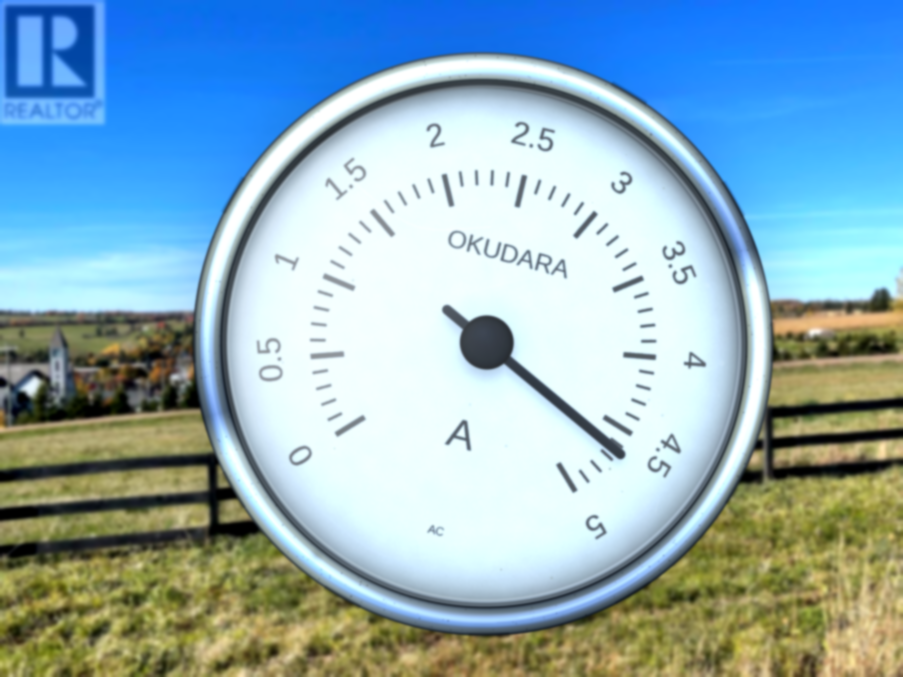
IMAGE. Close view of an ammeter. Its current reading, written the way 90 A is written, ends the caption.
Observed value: 4.65 A
